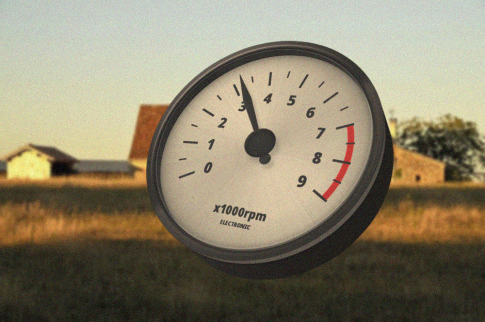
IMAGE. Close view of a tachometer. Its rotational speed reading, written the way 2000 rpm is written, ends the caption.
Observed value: 3250 rpm
